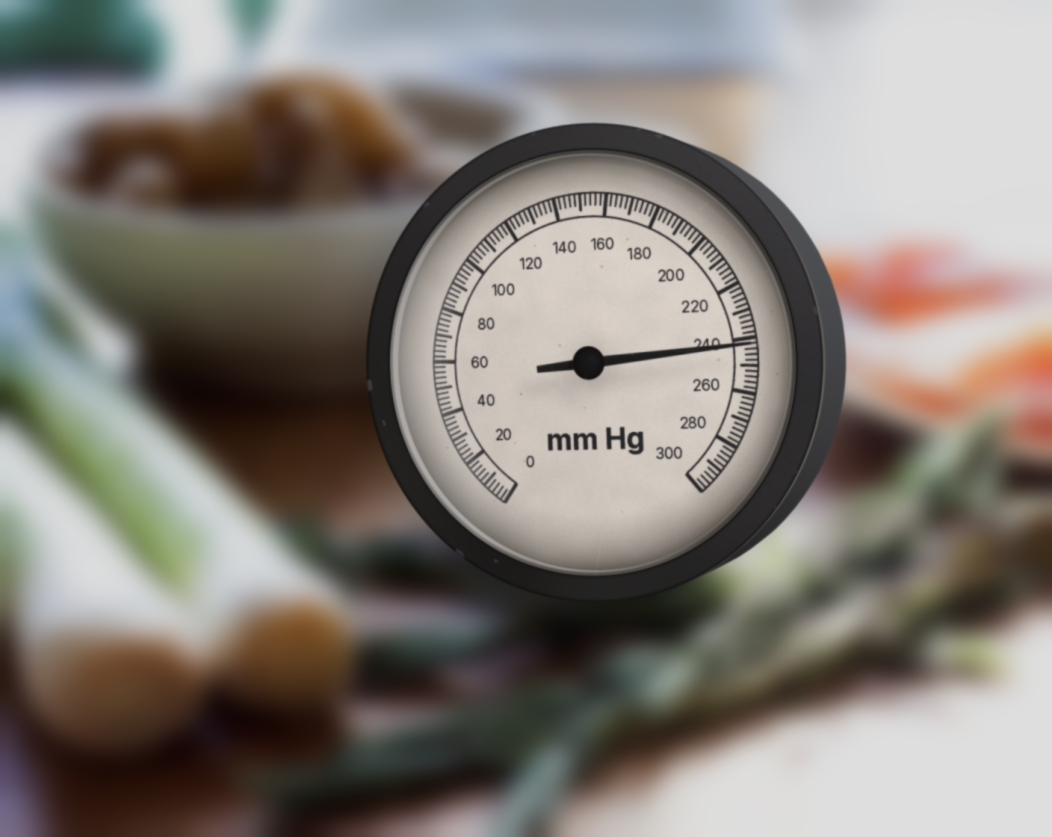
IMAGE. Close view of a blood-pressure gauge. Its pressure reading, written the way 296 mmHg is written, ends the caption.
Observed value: 242 mmHg
